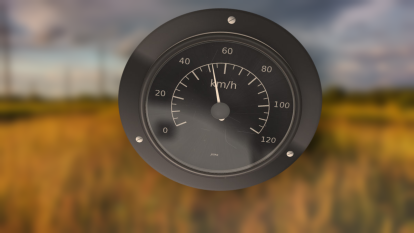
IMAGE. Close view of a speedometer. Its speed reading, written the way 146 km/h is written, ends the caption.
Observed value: 52.5 km/h
